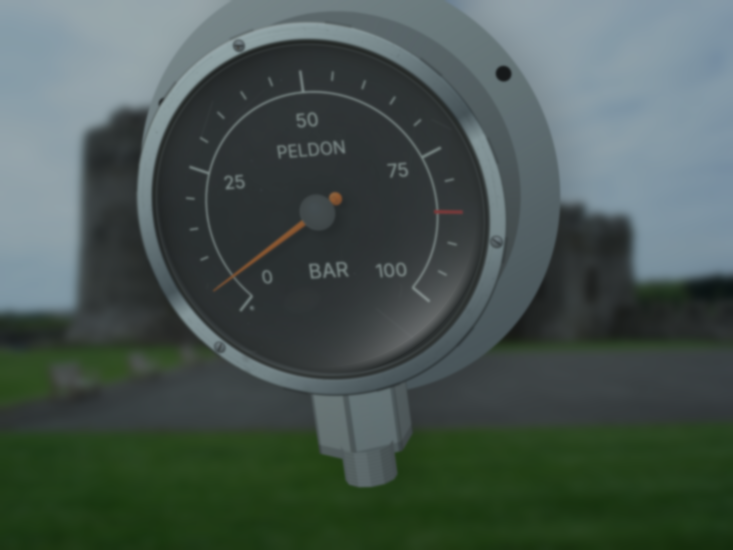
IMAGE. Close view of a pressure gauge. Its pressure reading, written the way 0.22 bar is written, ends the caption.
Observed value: 5 bar
